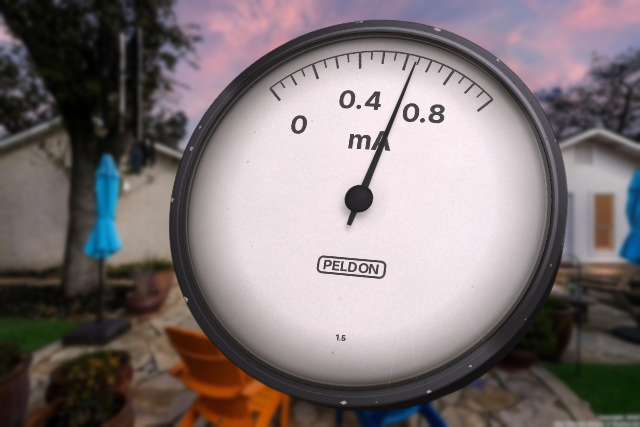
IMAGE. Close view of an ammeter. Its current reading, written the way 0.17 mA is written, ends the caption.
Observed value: 0.65 mA
